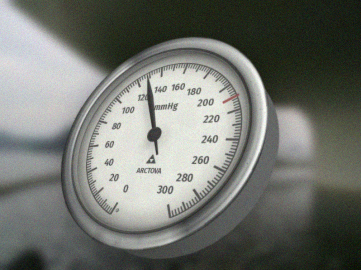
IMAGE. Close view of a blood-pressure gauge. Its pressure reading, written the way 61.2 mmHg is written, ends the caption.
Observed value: 130 mmHg
